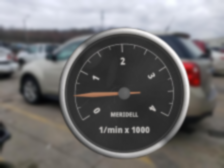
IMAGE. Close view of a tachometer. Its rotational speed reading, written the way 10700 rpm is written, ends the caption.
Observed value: 500 rpm
